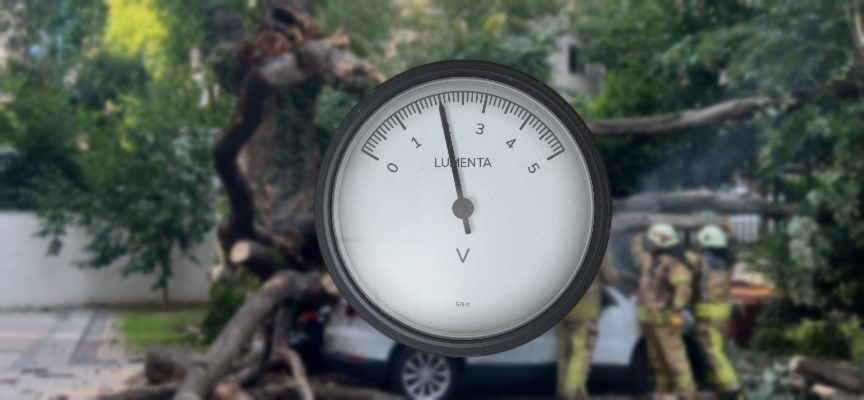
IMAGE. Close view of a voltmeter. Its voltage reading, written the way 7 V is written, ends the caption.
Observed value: 2 V
